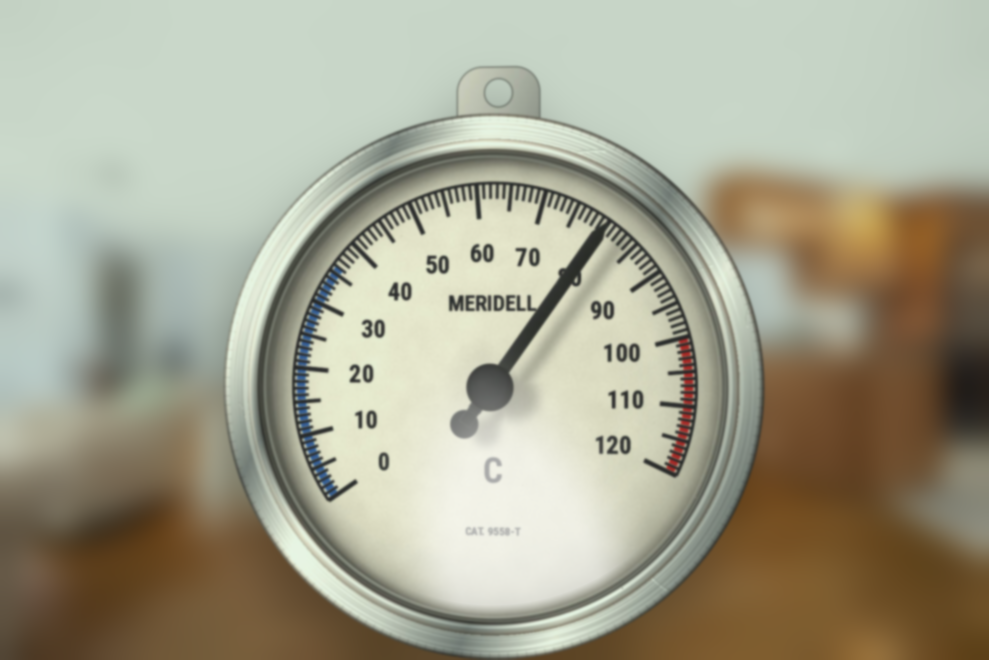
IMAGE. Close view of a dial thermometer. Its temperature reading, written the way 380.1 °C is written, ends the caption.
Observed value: 80 °C
